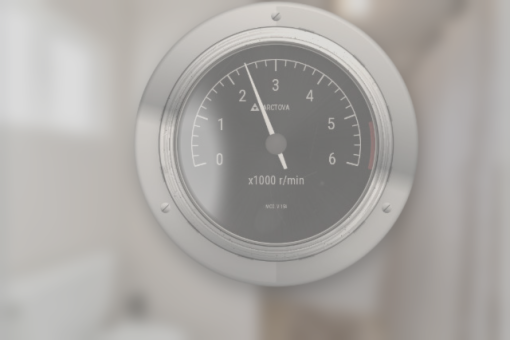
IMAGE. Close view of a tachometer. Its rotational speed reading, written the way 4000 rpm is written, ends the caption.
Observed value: 2400 rpm
